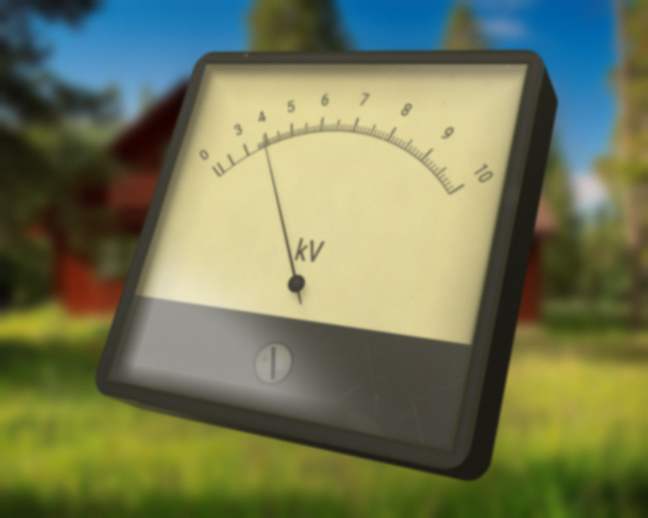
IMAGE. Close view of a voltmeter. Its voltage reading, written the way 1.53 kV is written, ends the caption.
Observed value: 4 kV
